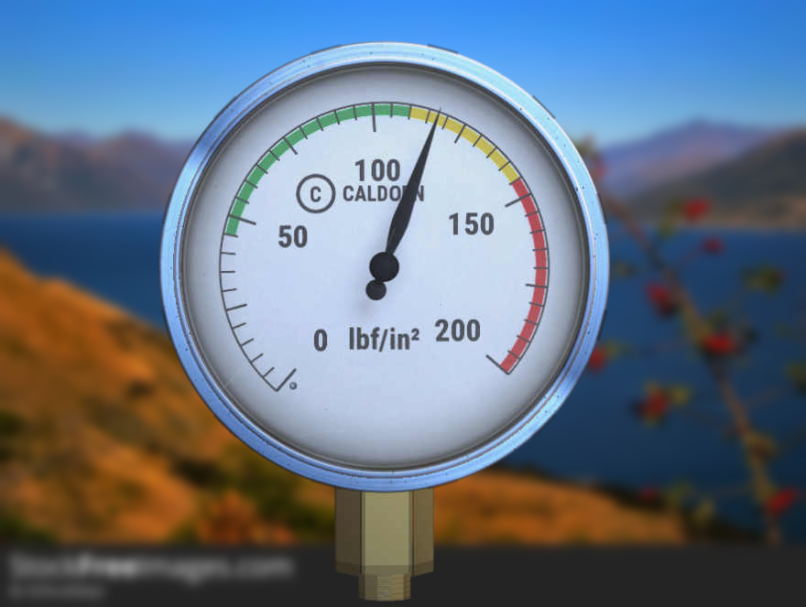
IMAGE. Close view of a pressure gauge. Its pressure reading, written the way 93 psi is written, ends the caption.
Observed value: 117.5 psi
